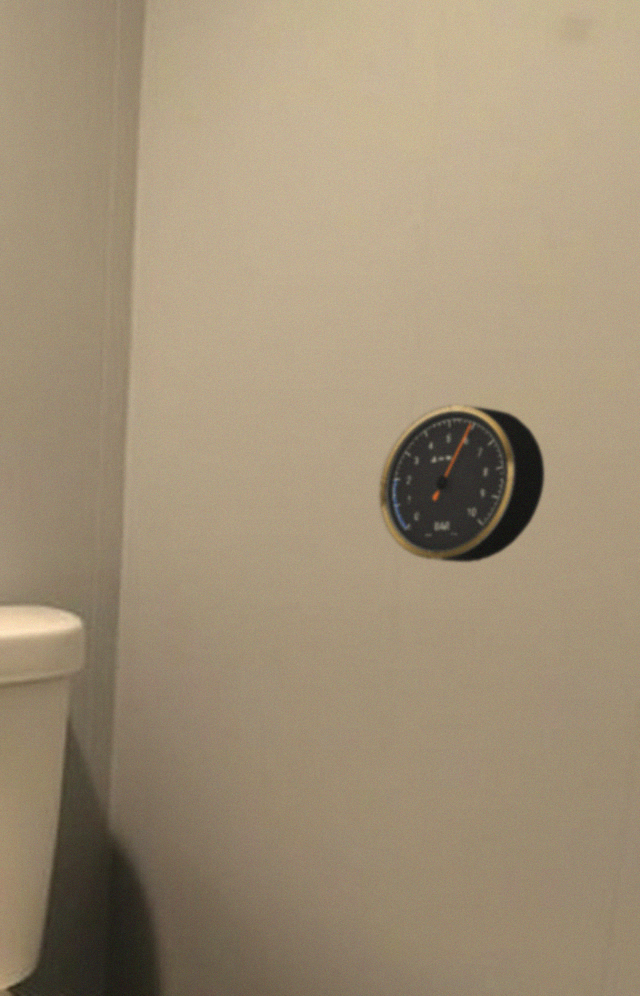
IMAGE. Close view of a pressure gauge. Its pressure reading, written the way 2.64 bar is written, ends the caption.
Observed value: 6 bar
